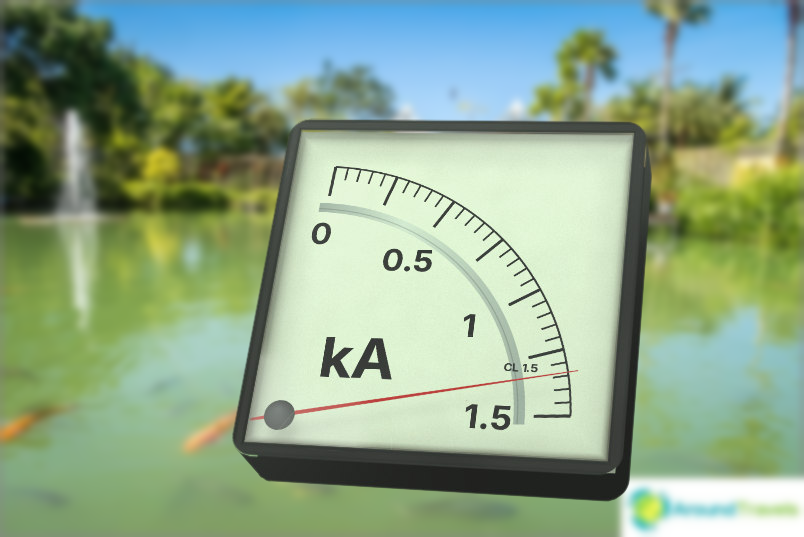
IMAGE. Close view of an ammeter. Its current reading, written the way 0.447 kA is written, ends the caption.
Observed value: 1.35 kA
